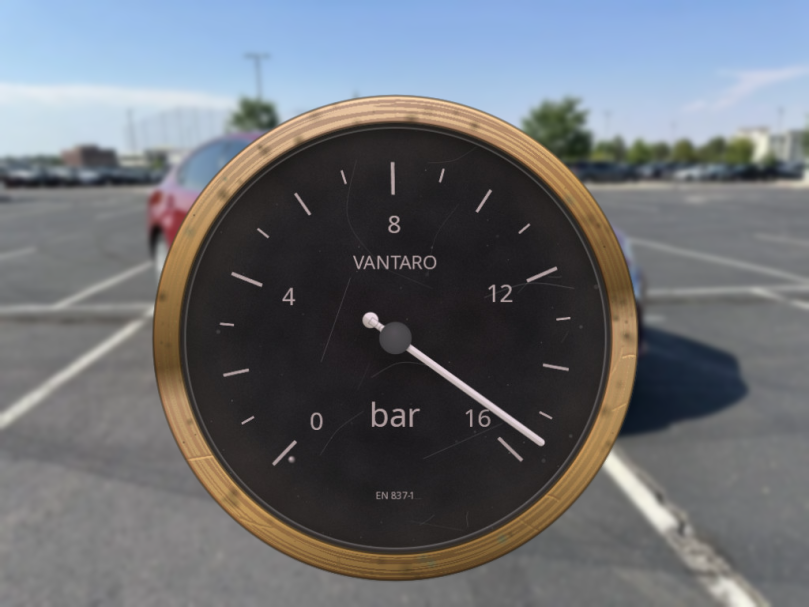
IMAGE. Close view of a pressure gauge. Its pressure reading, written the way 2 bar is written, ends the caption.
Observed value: 15.5 bar
